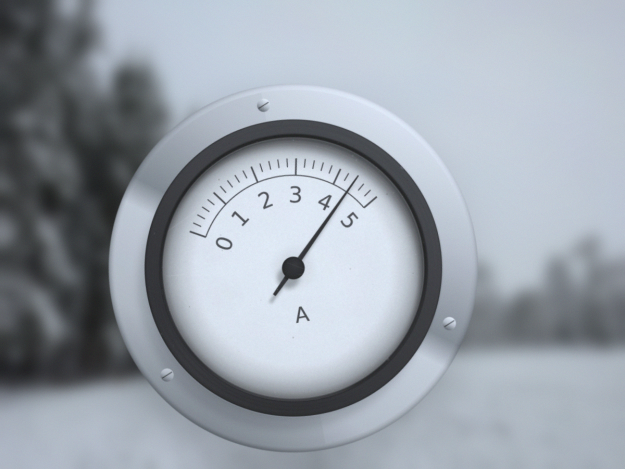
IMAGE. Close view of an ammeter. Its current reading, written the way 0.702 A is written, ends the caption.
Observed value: 4.4 A
